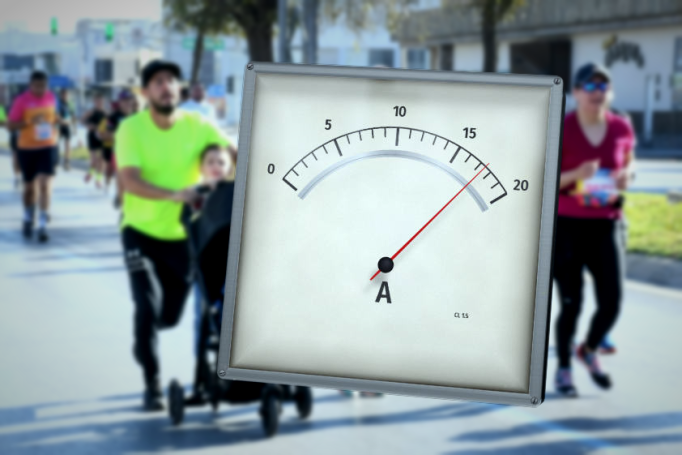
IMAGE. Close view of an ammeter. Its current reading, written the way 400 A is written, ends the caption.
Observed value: 17.5 A
